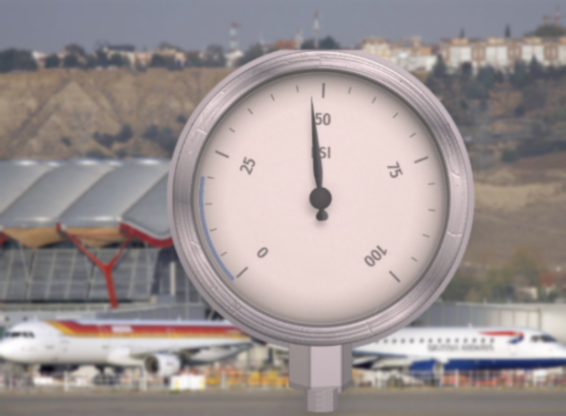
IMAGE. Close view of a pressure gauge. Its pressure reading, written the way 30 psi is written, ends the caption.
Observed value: 47.5 psi
